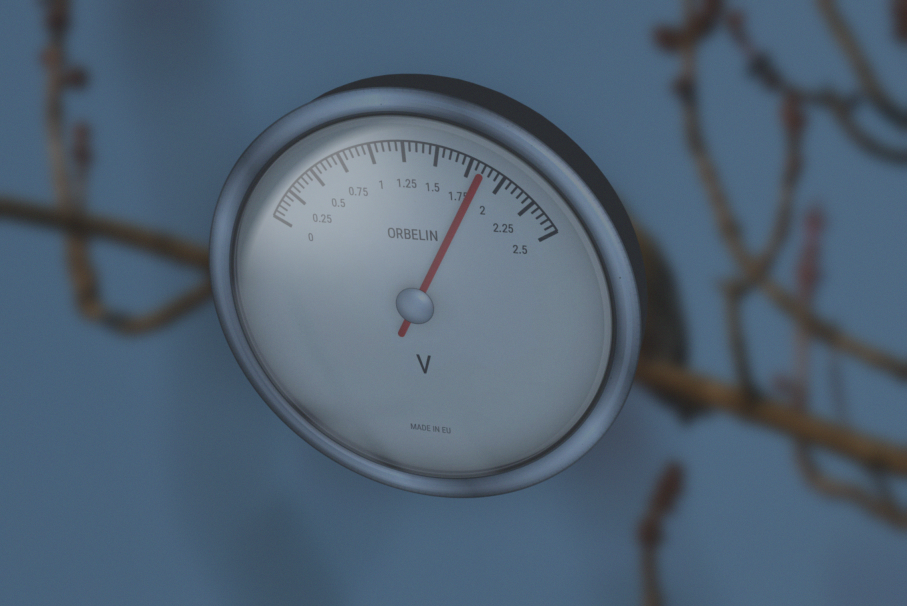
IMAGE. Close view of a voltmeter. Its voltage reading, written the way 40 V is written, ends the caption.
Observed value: 1.85 V
